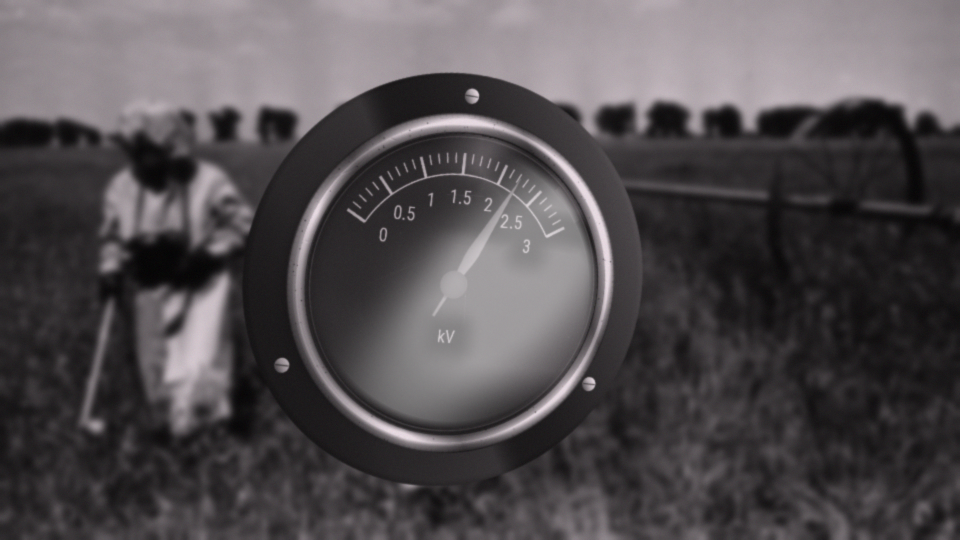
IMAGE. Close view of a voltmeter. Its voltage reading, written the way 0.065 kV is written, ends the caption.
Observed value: 2.2 kV
